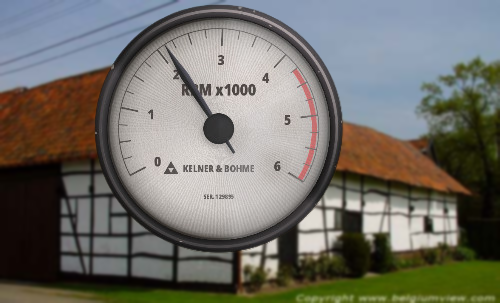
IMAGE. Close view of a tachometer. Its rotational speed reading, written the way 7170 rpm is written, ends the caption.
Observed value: 2125 rpm
